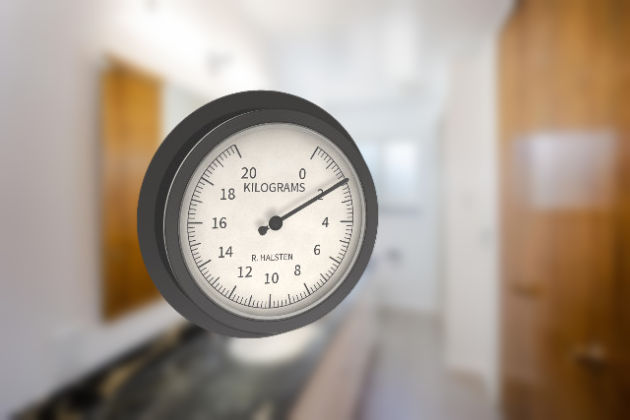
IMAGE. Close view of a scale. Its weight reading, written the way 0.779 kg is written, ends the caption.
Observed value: 2 kg
